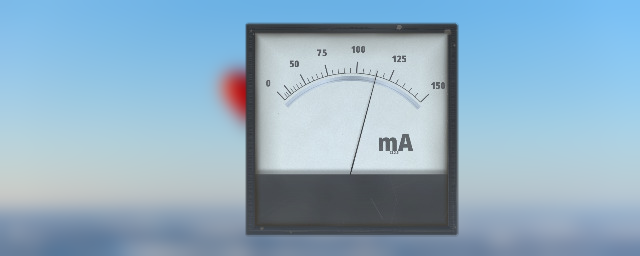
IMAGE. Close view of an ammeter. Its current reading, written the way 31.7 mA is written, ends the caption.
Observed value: 115 mA
